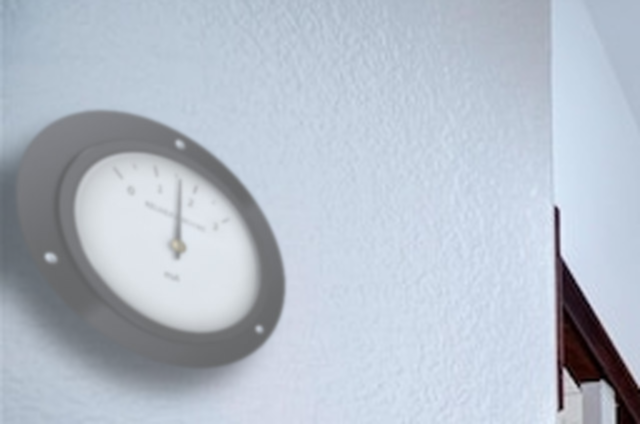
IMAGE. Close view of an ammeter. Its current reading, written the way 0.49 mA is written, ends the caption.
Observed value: 1.5 mA
